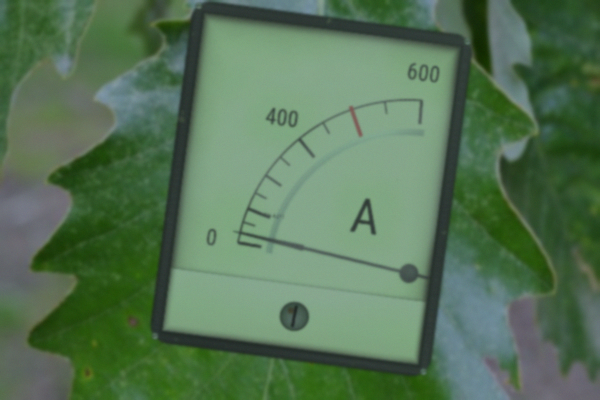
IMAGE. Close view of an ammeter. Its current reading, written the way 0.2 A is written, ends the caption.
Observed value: 100 A
